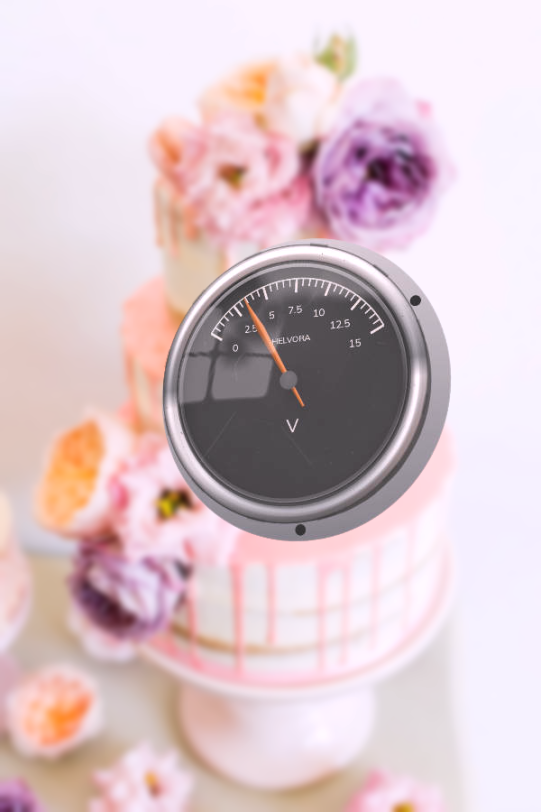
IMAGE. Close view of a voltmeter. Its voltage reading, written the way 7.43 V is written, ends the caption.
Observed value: 3.5 V
